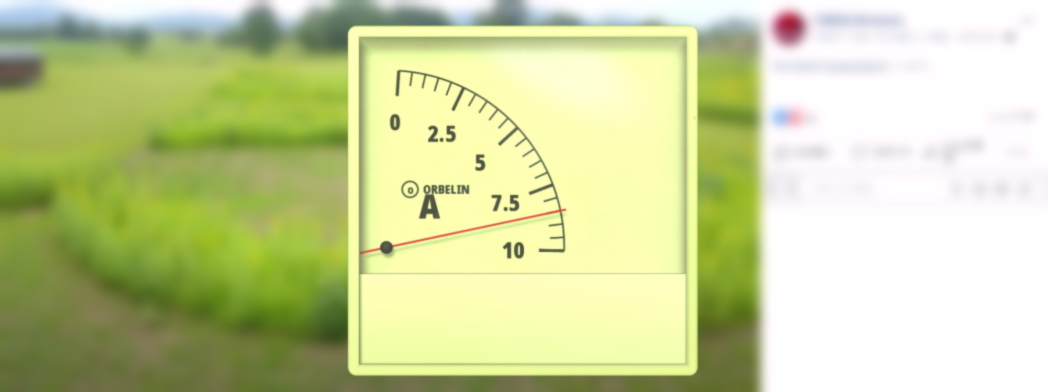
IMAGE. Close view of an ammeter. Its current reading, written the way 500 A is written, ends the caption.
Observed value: 8.5 A
